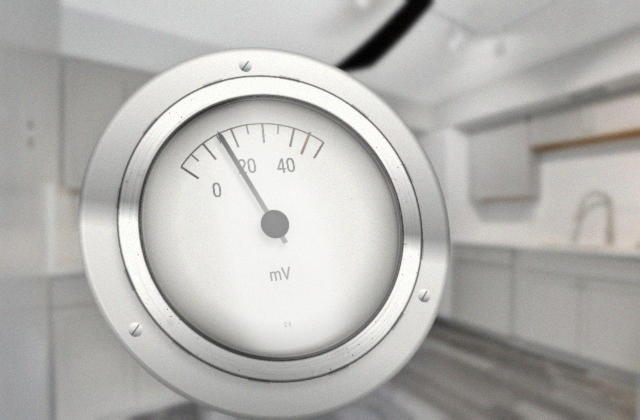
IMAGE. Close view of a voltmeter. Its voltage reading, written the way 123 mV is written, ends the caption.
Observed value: 15 mV
